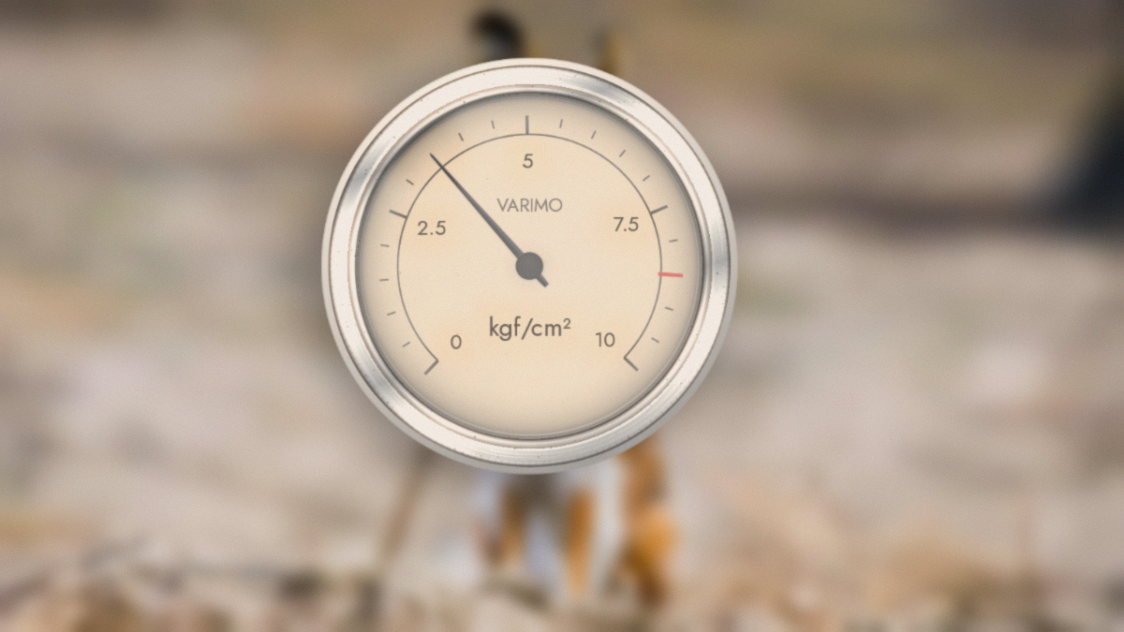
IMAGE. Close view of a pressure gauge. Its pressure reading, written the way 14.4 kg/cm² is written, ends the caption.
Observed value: 3.5 kg/cm²
